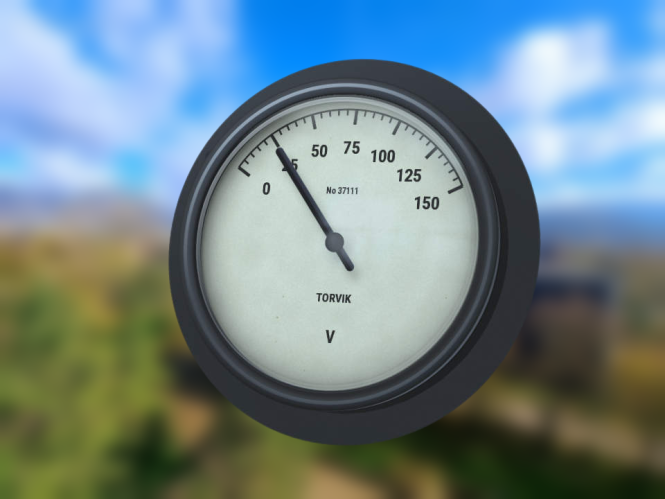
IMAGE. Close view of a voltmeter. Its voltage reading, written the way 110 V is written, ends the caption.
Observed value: 25 V
